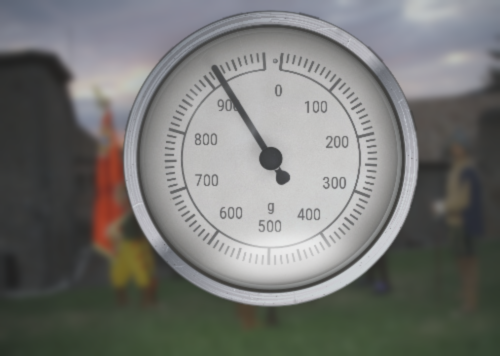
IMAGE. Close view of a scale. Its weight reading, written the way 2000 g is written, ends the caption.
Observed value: 920 g
